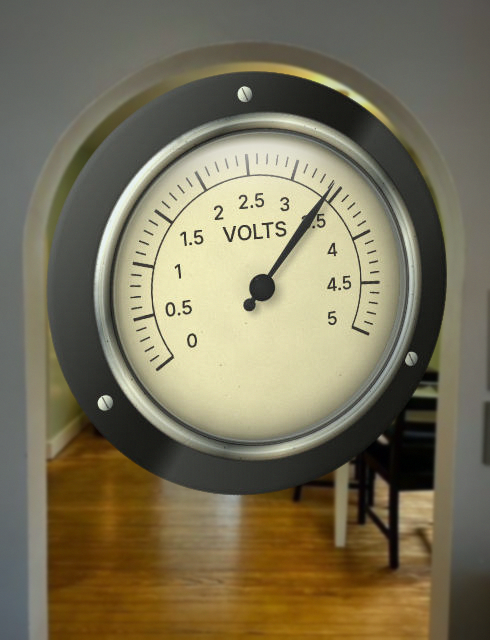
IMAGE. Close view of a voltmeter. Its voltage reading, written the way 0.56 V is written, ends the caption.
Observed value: 3.4 V
